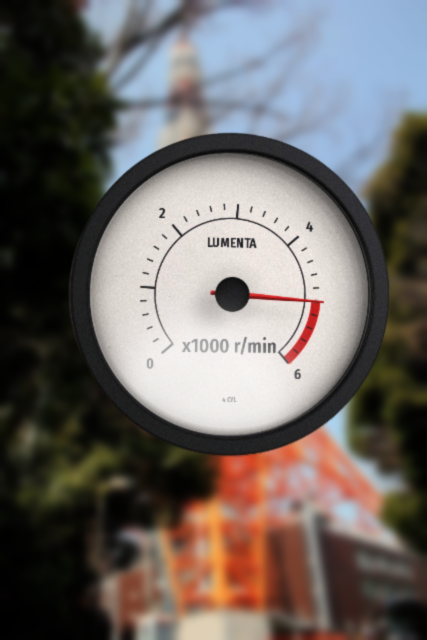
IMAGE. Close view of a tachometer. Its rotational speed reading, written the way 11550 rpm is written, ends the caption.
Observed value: 5000 rpm
